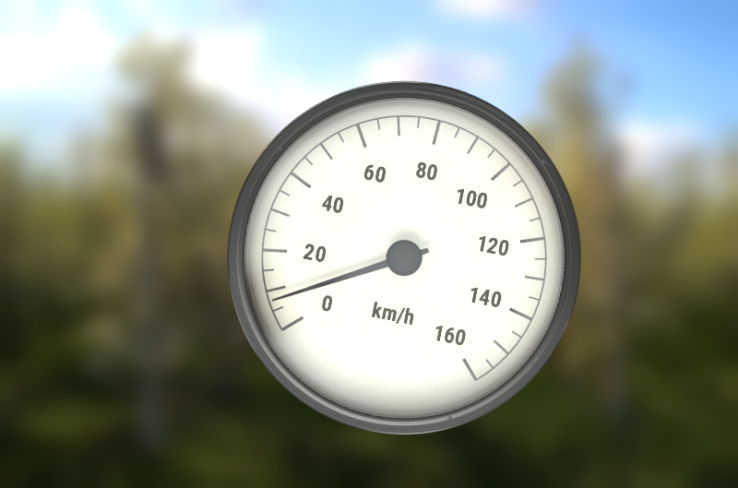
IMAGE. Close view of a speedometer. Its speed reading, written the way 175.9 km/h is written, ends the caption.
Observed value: 7.5 km/h
